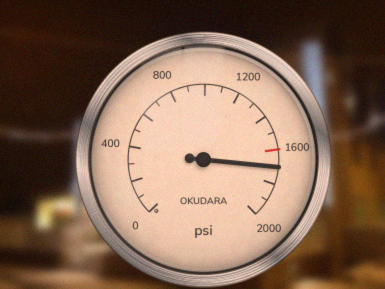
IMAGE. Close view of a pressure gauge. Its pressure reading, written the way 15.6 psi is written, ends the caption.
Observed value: 1700 psi
